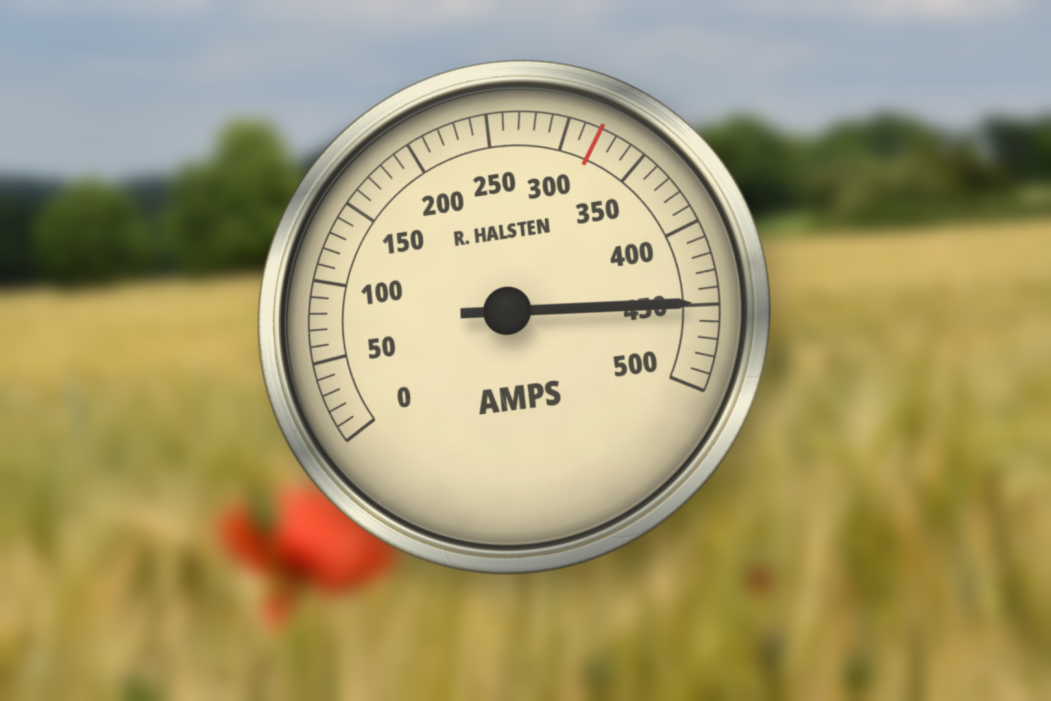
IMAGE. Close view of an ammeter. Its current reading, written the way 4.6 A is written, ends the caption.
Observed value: 450 A
